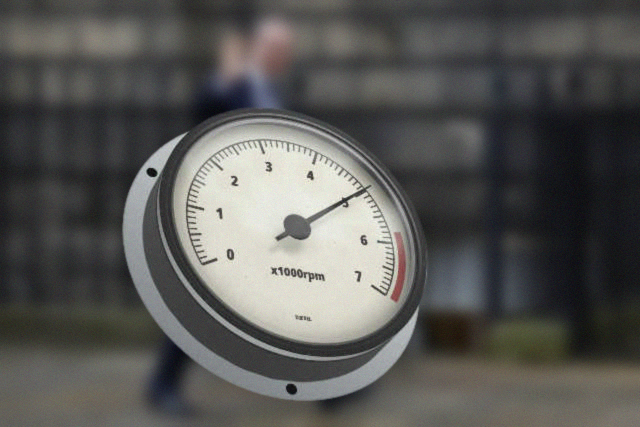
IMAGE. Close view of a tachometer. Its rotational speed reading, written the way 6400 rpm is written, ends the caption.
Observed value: 5000 rpm
